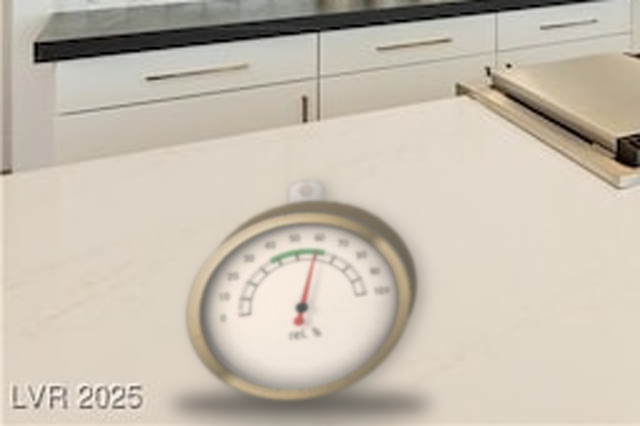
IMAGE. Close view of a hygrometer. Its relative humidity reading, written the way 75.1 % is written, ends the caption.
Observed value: 60 %
